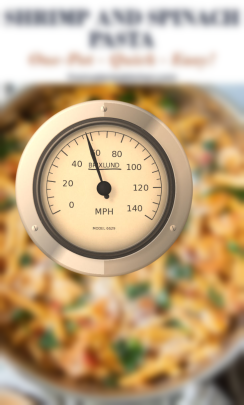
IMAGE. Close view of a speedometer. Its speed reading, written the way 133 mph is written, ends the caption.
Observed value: 57.5 mph
